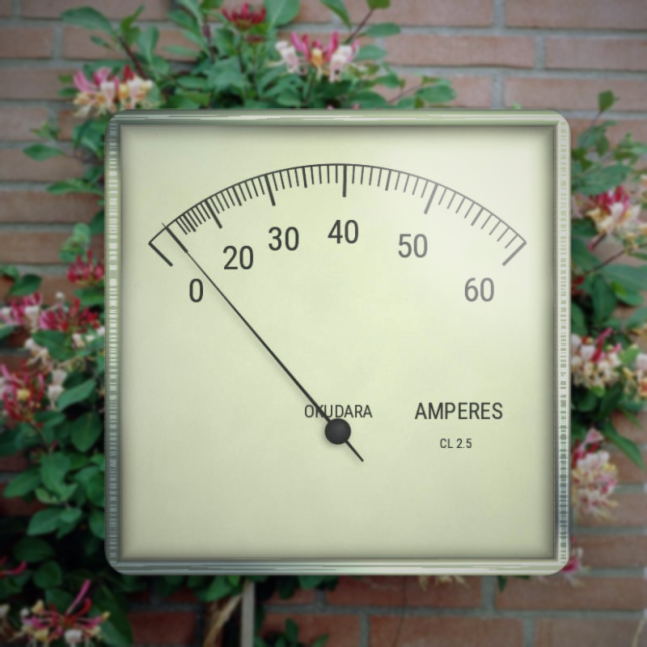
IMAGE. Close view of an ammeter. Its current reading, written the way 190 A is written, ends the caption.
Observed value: 10 A
